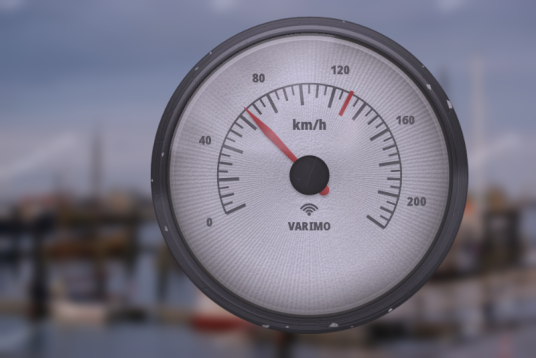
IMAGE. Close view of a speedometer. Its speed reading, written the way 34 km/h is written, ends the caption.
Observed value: 65 km/h
